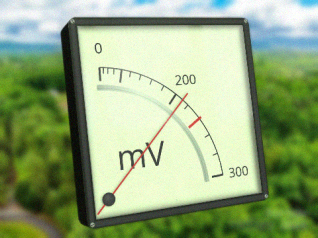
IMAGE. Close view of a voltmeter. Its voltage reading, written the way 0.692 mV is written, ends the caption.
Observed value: 210 mV
